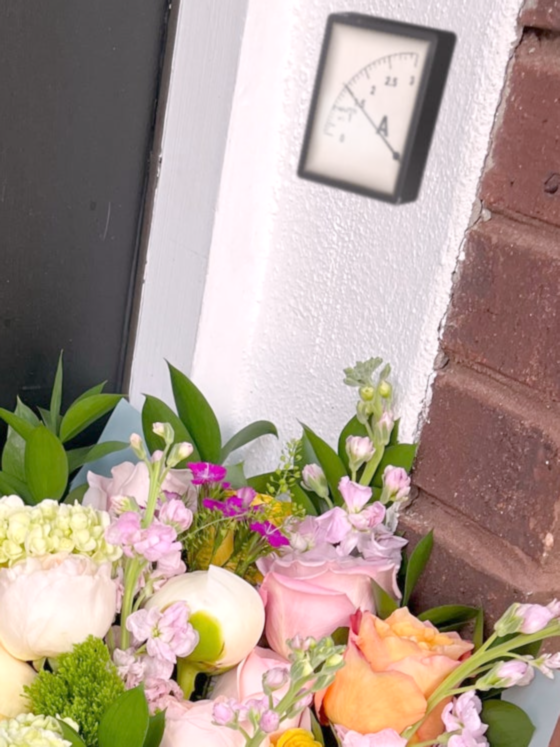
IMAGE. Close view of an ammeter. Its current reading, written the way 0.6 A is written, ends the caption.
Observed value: 1.5 A
